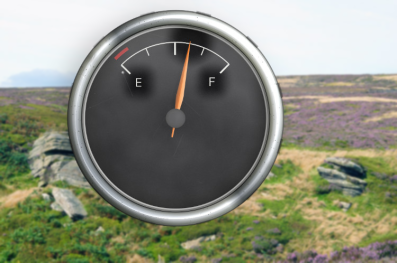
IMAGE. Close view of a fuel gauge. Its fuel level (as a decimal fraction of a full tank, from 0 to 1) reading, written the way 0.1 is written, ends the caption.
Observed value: 0.625
